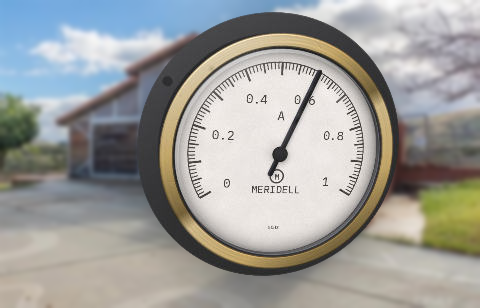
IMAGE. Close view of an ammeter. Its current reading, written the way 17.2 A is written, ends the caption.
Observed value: 0.6 A
